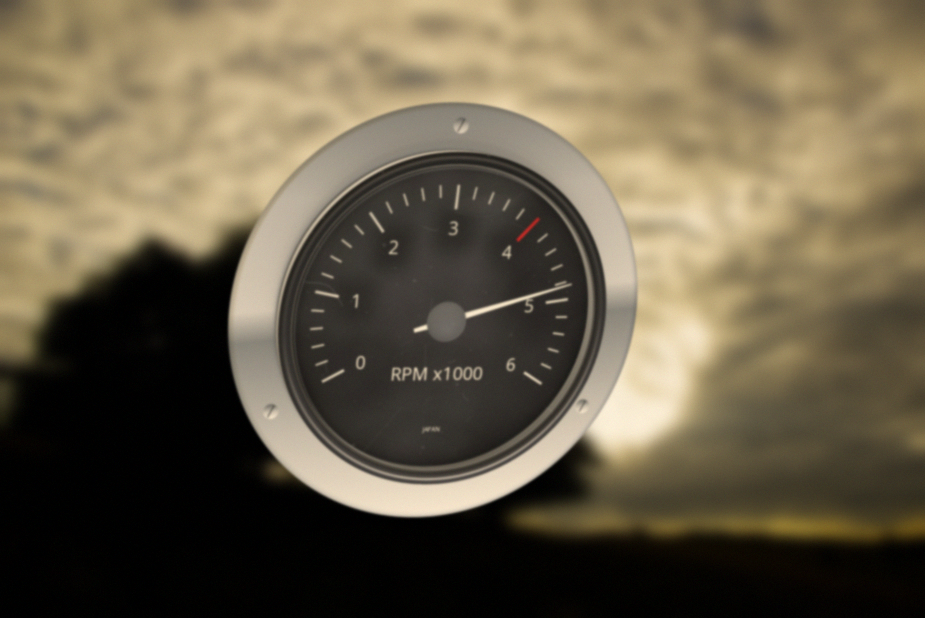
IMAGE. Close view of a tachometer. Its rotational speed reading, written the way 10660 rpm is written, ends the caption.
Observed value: 4800 rpm
